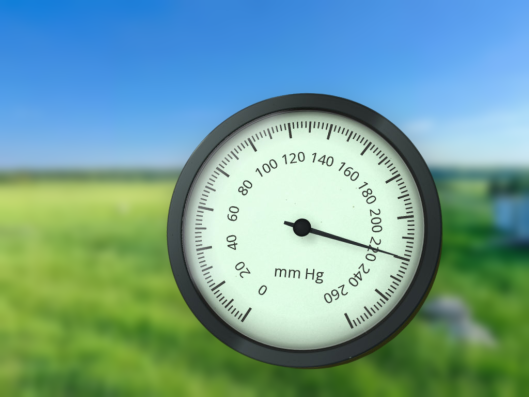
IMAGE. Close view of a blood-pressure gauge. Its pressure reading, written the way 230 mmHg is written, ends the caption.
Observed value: 220 mmHg
